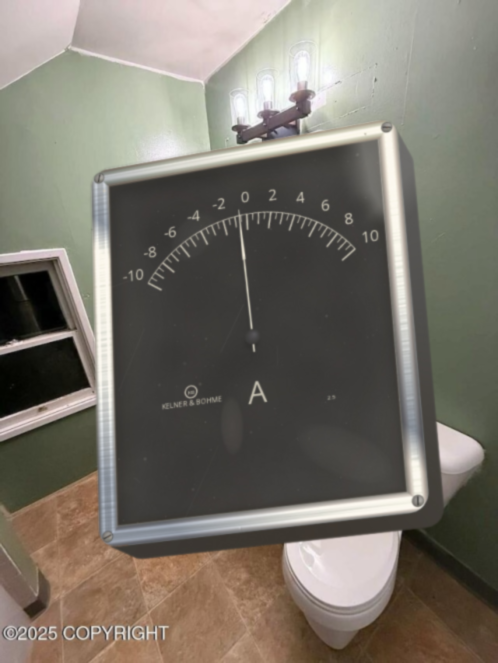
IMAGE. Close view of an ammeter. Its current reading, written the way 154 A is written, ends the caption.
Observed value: -0.5 A
